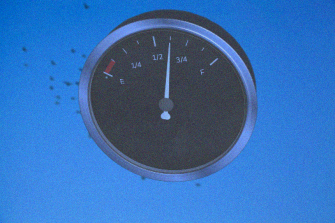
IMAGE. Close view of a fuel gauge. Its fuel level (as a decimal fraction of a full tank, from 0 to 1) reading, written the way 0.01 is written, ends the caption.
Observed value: 0.625
